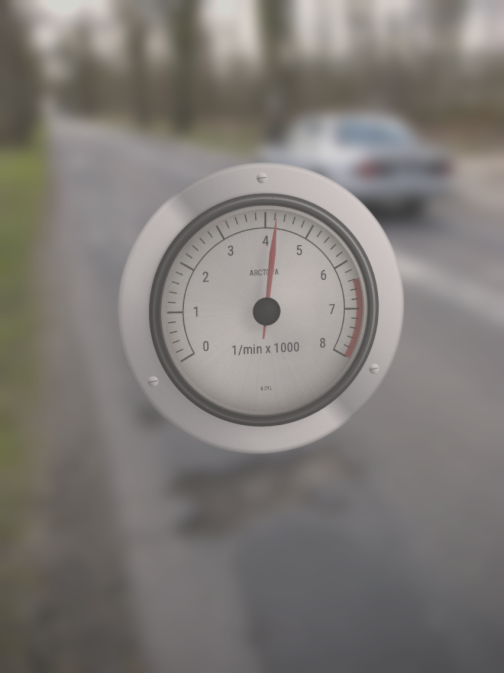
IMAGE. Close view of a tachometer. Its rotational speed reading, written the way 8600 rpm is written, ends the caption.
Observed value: 4200 rpm
